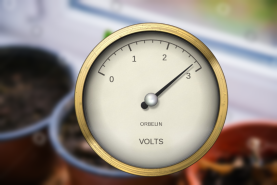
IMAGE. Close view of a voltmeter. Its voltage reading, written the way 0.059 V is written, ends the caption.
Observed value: 2.8 V
